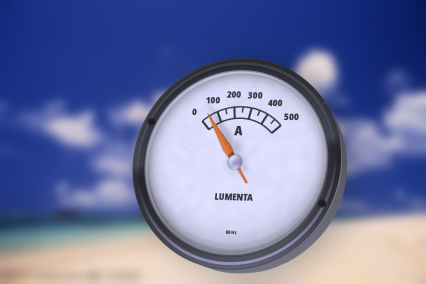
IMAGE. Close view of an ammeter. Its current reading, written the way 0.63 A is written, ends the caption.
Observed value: 50 A
